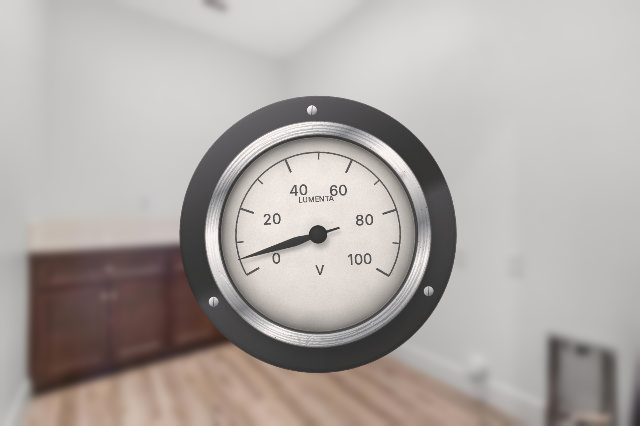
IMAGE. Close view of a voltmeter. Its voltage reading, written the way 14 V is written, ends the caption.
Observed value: 5 V
